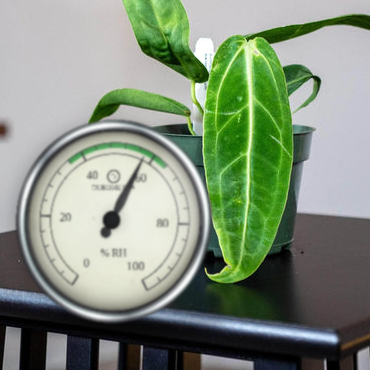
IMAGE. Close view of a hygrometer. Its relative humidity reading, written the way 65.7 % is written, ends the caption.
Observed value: 58 %
